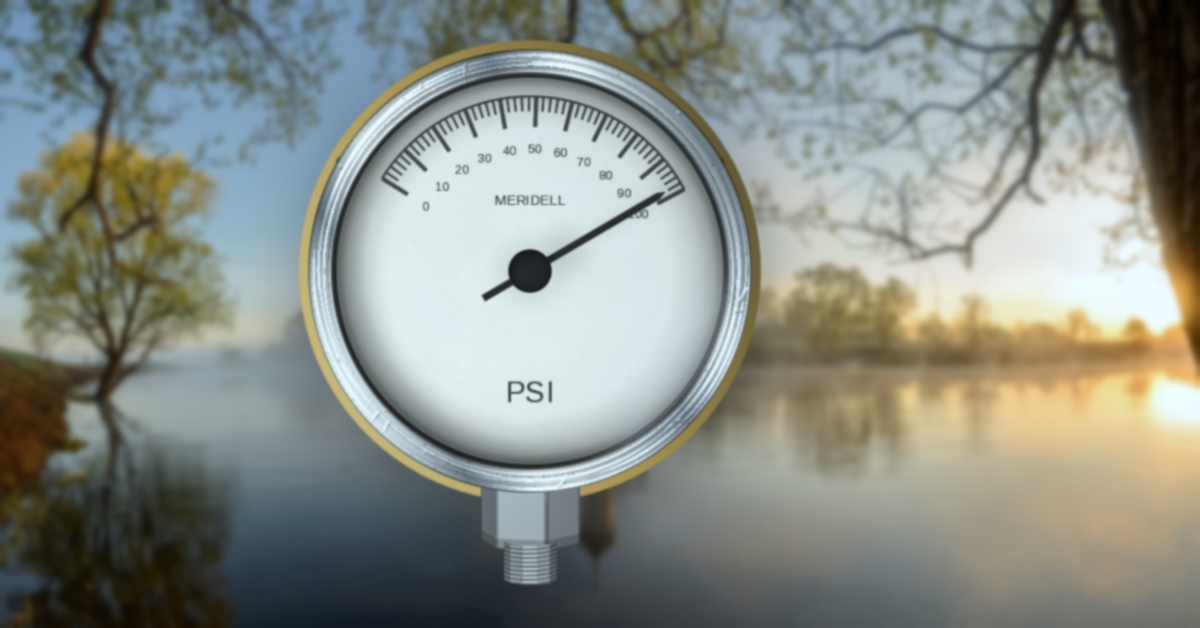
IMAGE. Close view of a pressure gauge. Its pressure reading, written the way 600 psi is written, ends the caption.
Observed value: 98 psi
